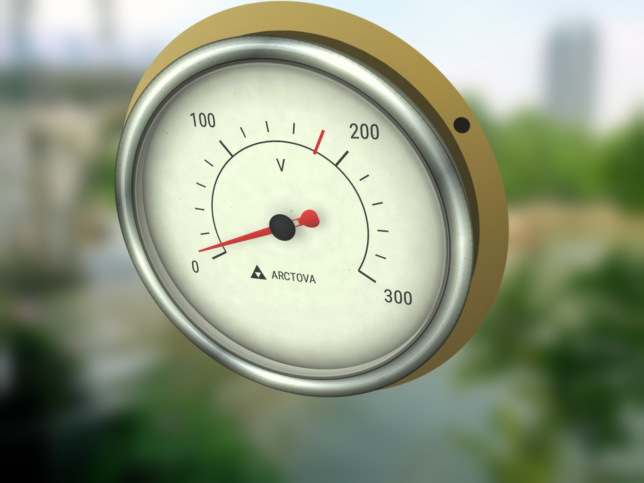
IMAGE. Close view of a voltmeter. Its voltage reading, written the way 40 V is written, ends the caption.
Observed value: 10 V
